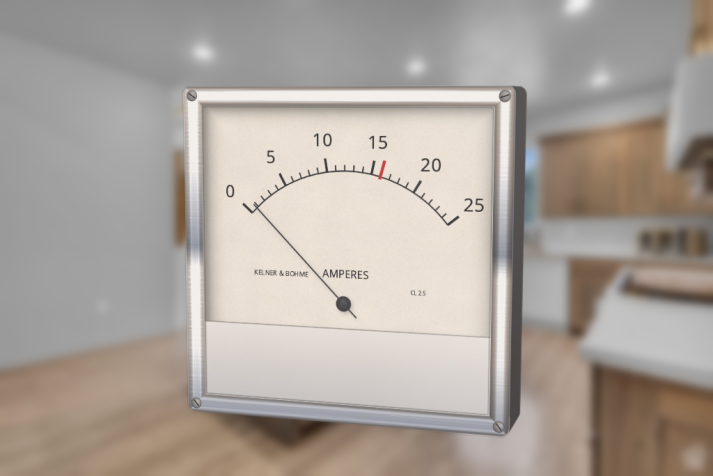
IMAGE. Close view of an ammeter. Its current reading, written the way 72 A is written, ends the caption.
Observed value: 1 A
